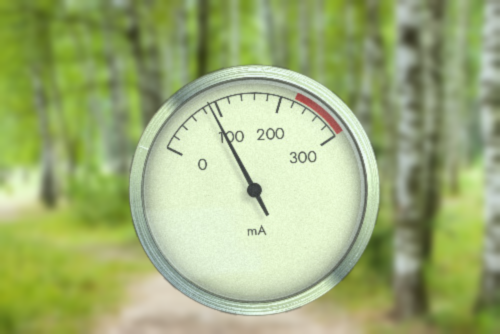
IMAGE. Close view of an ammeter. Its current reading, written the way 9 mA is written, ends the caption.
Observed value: 90 mA
